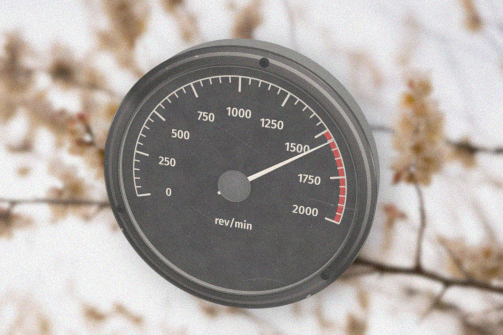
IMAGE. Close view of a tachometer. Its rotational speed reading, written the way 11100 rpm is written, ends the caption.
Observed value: 1550 rpm
